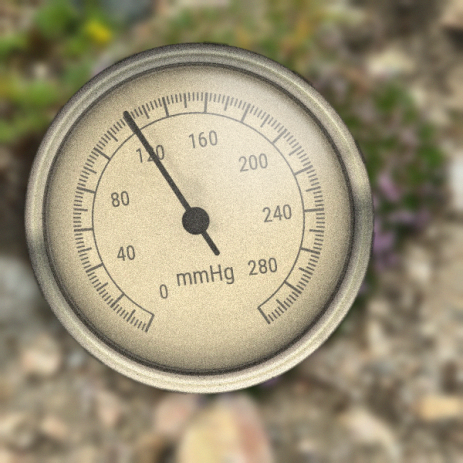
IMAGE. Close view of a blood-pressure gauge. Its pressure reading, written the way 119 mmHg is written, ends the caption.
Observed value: 122 mmHg
